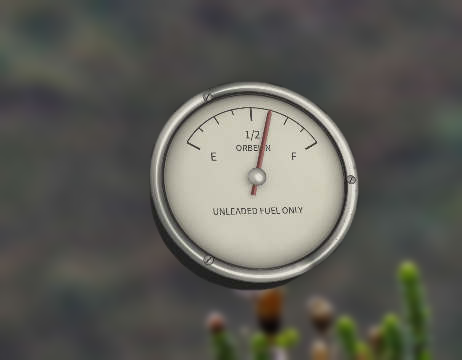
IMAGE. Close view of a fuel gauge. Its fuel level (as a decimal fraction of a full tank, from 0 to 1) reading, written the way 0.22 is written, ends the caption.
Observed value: 0.625
